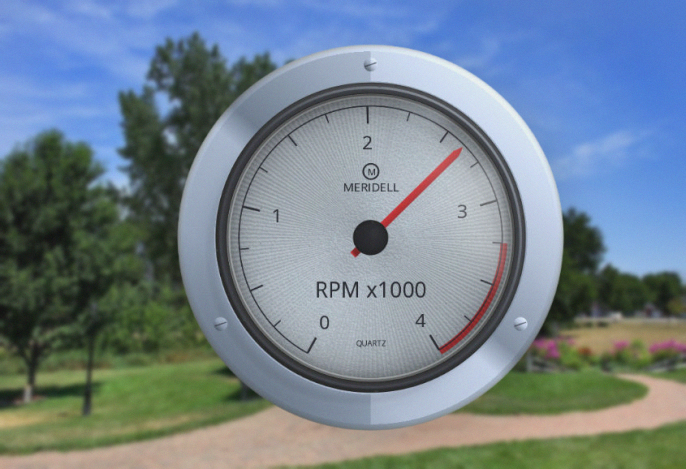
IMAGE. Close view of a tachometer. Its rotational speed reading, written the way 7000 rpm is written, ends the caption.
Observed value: 2625 rpm
